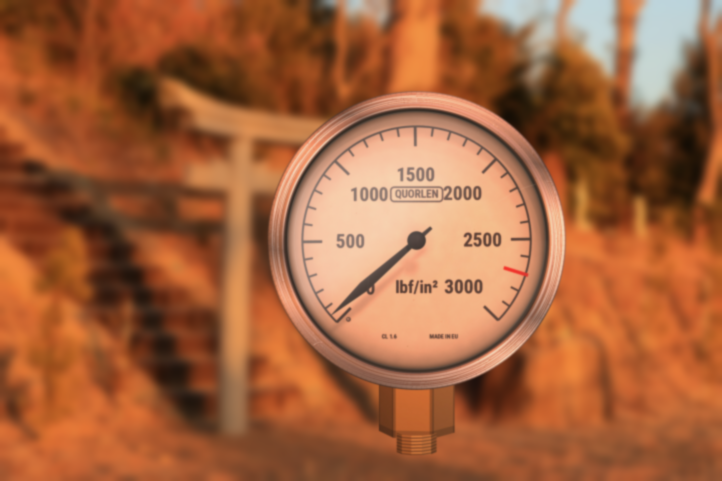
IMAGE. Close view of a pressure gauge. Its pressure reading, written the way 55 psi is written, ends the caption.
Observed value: 50 psi
